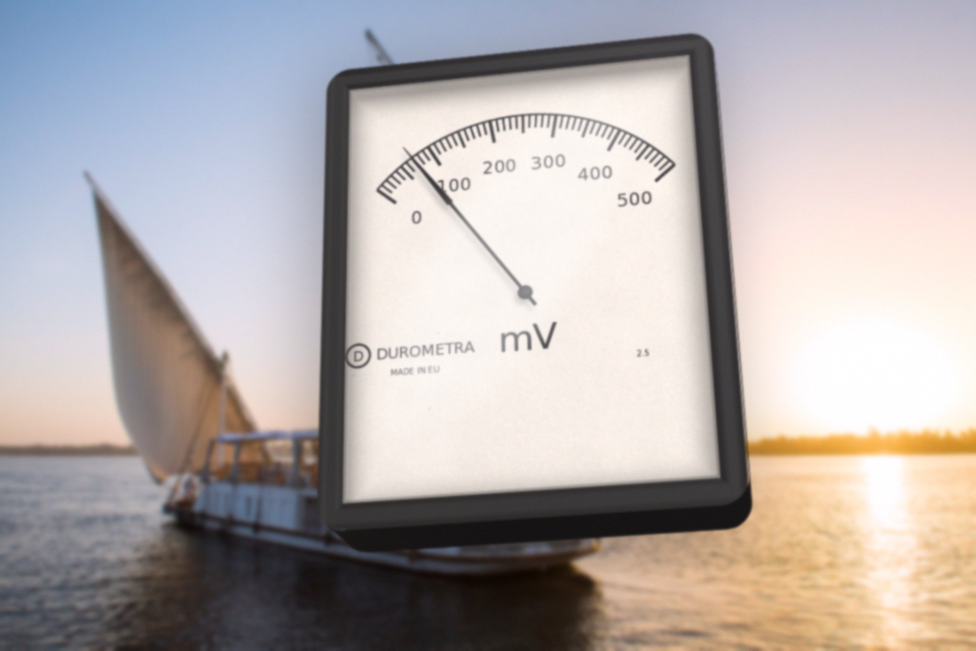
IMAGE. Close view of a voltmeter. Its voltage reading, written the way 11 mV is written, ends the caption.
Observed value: 70 mV
